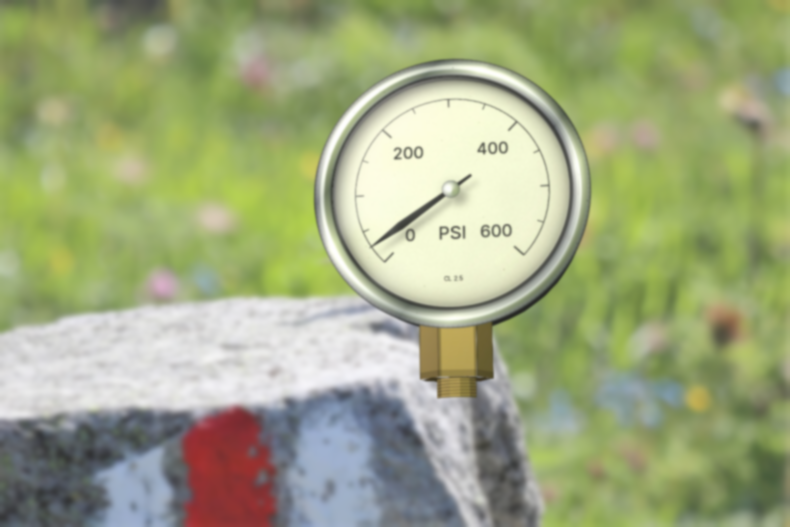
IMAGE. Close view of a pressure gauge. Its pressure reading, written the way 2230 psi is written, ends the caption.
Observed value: 25 psi
